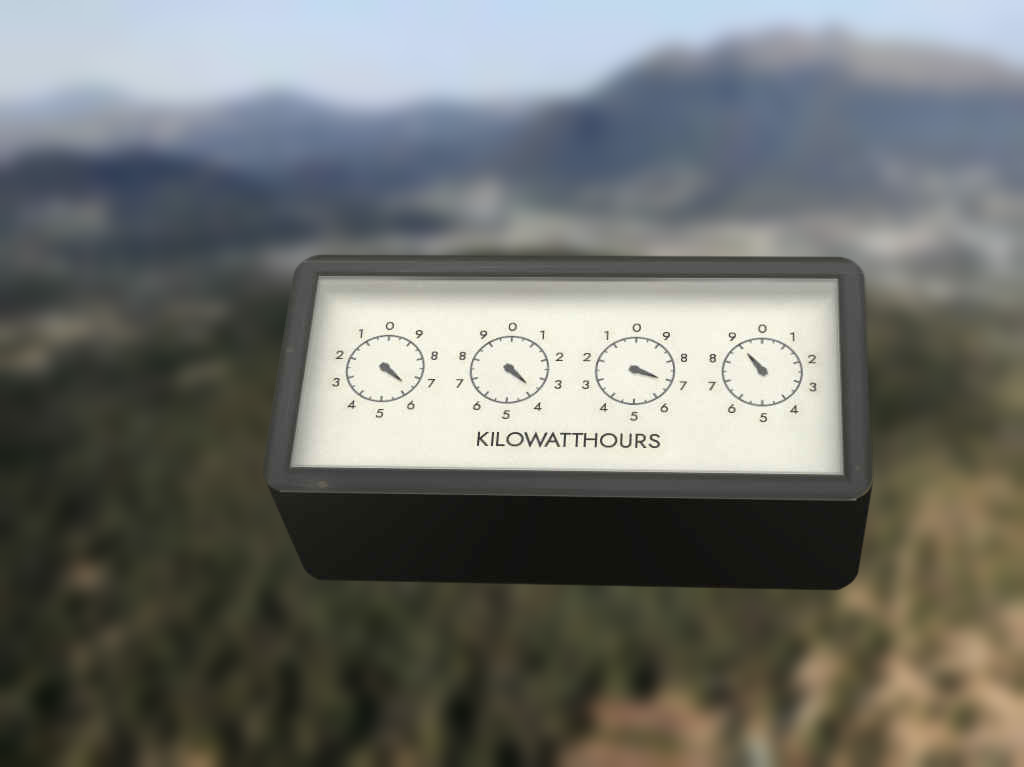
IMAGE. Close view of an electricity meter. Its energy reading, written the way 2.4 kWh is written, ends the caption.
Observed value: 6369 kWh
